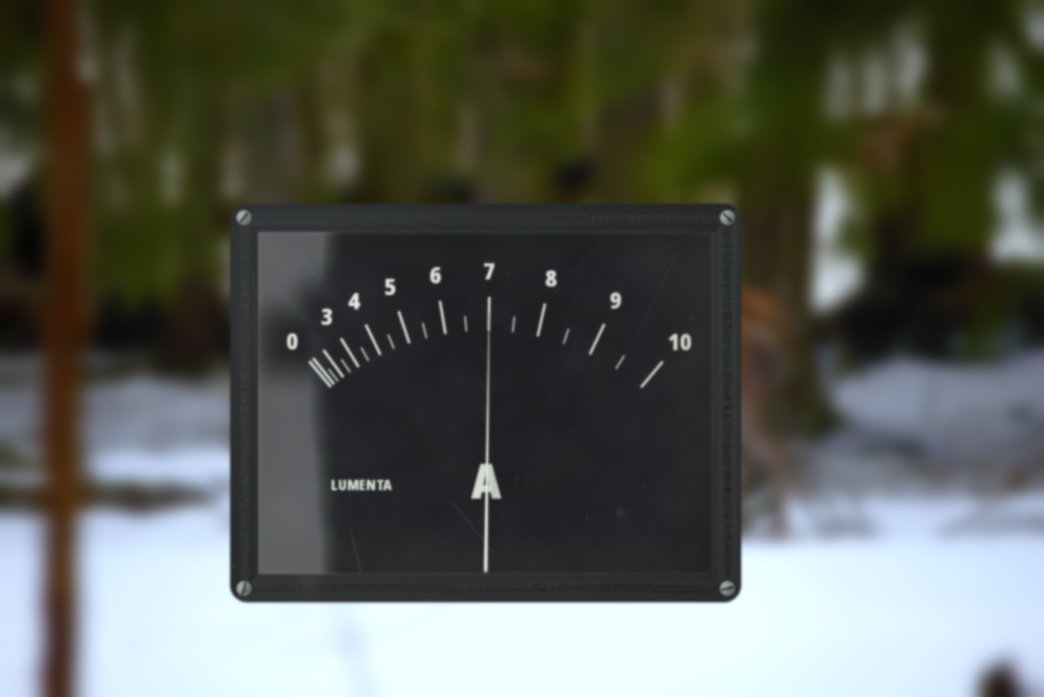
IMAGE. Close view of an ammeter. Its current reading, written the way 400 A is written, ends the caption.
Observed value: 7 A
